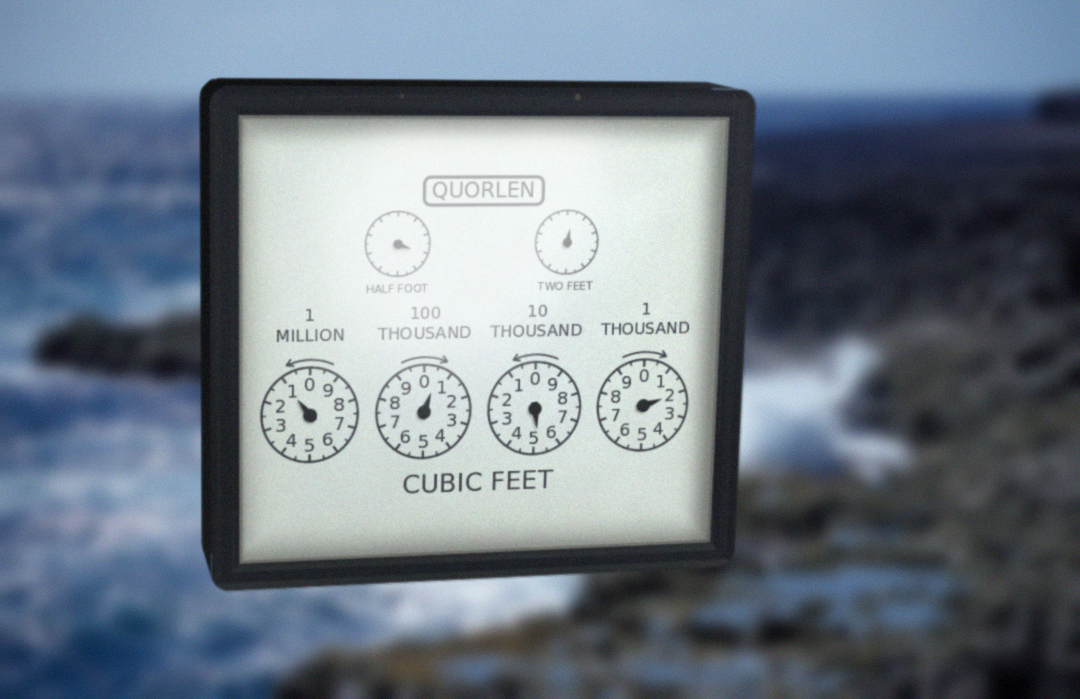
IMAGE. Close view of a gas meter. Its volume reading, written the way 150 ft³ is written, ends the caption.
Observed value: 105200 ft³
